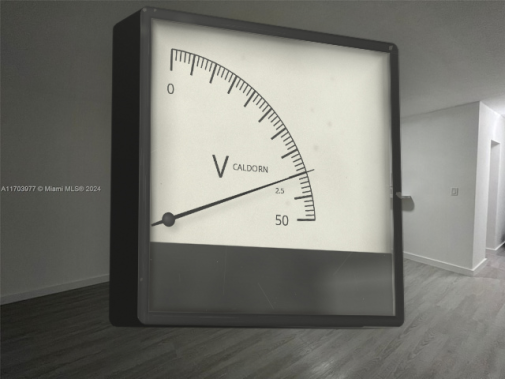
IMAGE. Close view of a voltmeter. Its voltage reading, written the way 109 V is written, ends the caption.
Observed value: 40 V
